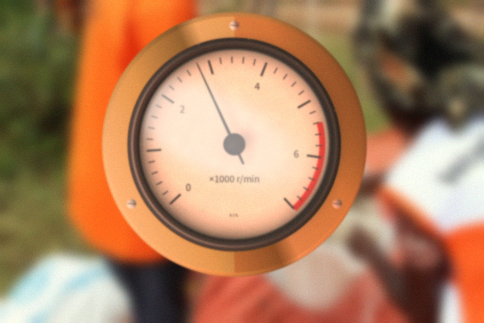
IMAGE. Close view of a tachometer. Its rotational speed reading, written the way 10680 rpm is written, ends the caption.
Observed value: 2800 rpm
